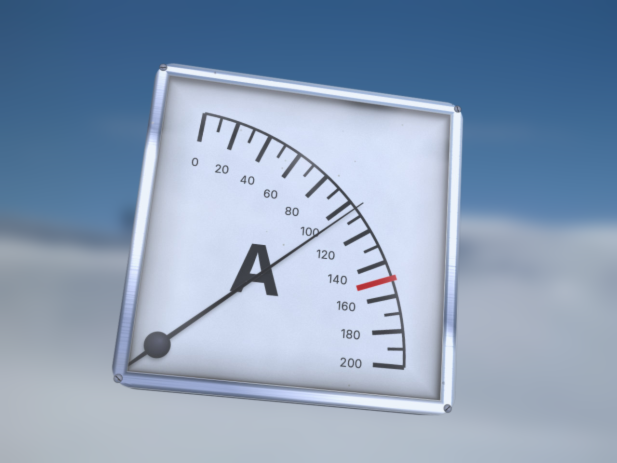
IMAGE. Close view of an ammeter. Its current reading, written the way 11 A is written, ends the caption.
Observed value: 105 A
